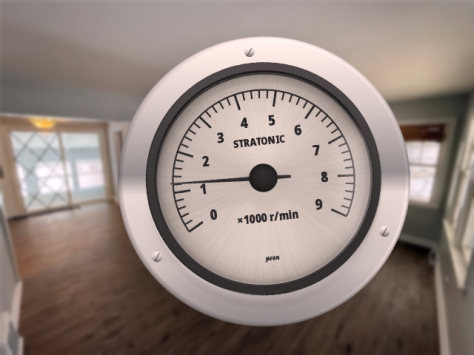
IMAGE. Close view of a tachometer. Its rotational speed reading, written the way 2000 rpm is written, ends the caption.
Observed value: 1200 rpm
